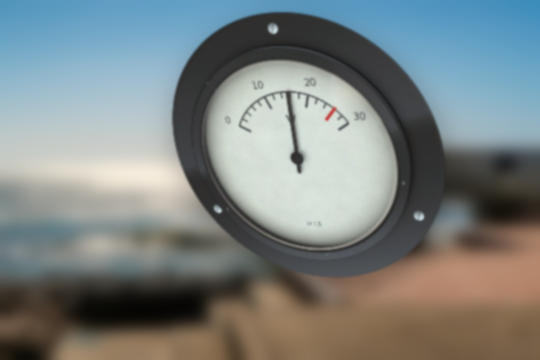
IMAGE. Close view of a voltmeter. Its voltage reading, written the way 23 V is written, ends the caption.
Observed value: 16 V
